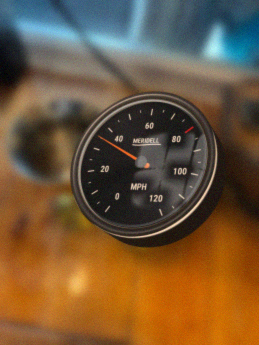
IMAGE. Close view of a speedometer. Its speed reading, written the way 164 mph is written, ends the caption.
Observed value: 35 mph
